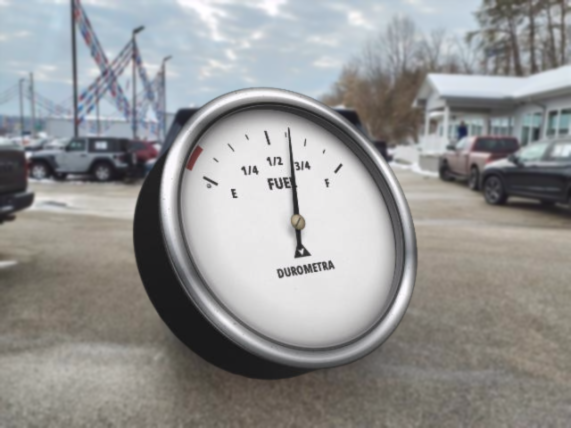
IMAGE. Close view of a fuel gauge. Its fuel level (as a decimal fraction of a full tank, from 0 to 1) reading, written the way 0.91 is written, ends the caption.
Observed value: 0.625
